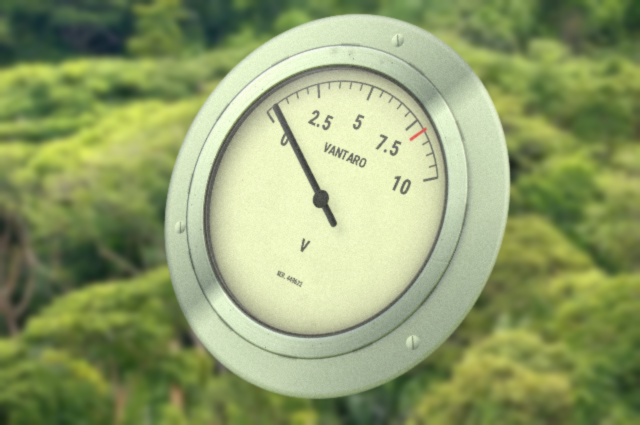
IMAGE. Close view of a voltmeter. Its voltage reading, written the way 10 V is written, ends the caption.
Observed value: 0.5 V
